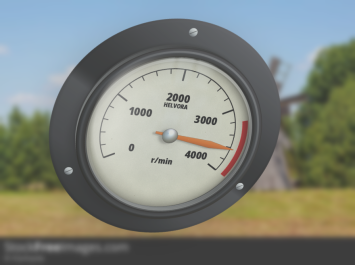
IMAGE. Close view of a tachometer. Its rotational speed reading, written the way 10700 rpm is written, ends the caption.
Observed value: 3600 rpm
